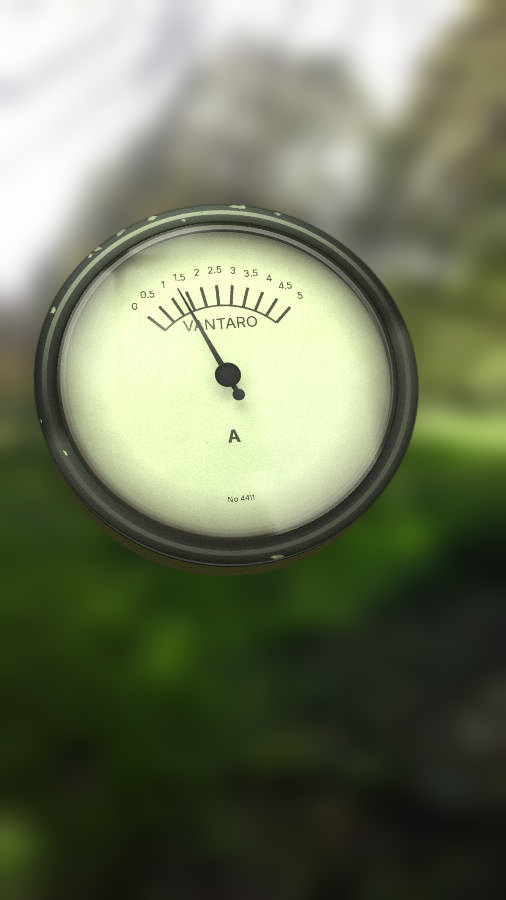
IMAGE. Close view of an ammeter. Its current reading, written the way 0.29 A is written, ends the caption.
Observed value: 1.25 A
